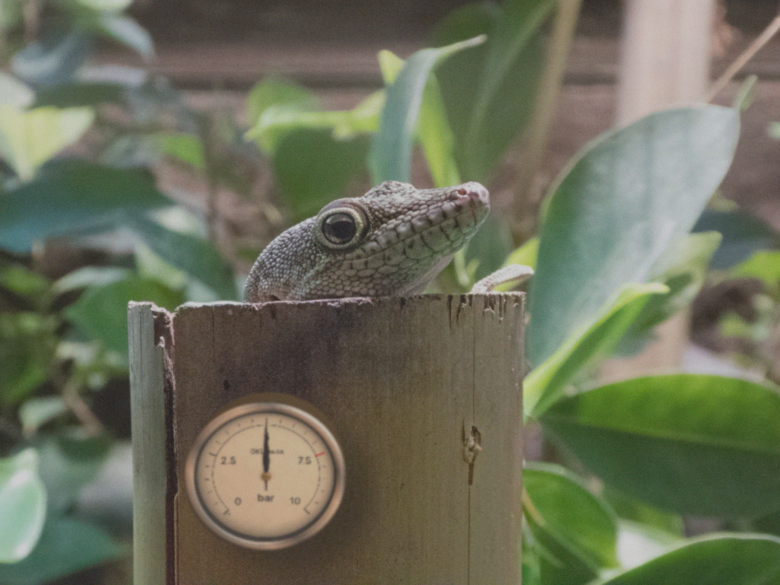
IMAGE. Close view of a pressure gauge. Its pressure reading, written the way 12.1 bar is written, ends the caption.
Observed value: 5 bar
